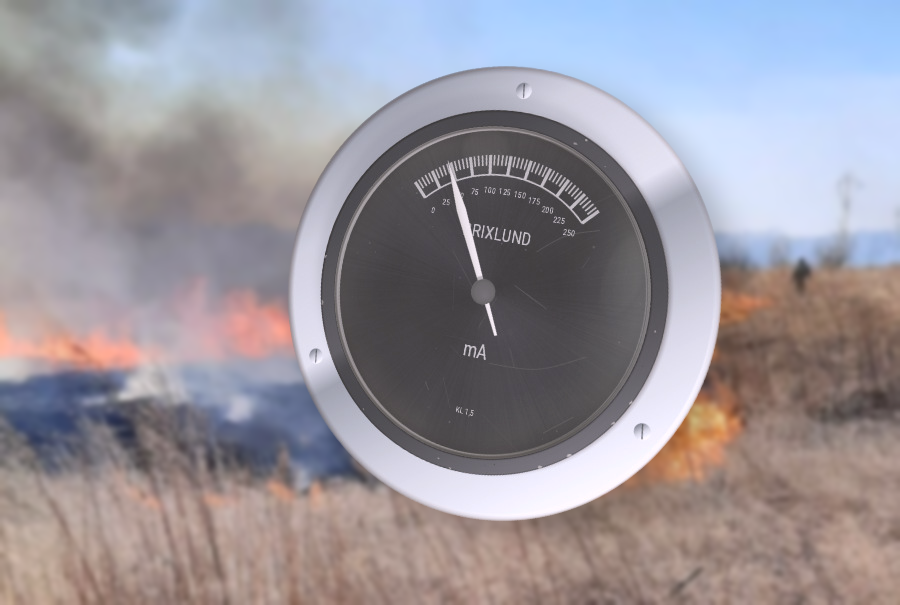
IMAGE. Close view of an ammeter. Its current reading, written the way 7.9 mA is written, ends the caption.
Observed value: 50 mA
